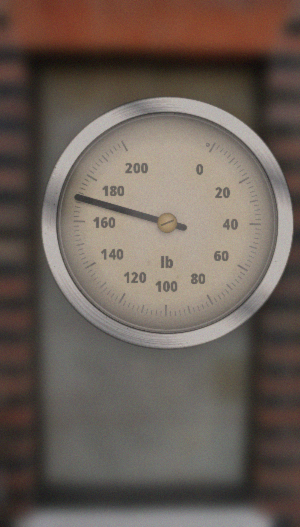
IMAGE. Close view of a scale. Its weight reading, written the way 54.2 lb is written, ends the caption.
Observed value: 170 lb
